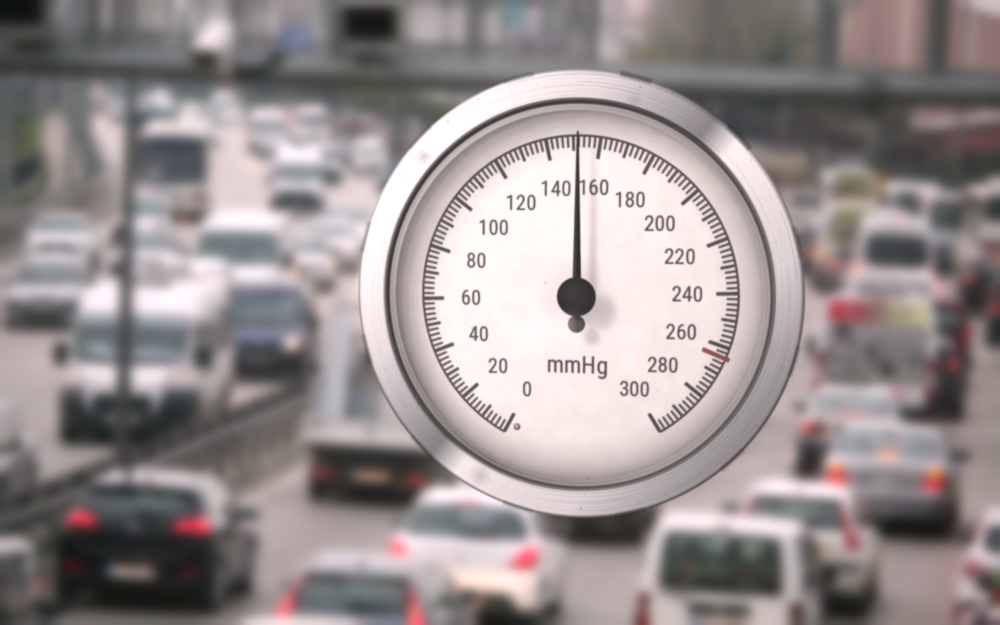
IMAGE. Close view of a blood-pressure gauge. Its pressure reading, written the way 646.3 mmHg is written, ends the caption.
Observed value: 152 mmHg
